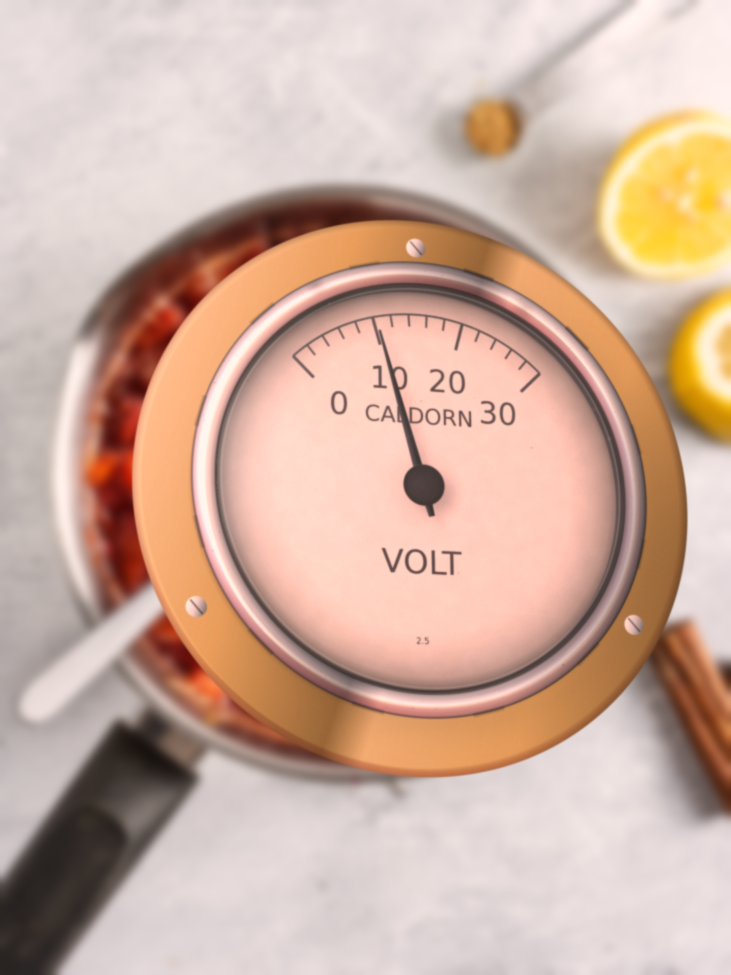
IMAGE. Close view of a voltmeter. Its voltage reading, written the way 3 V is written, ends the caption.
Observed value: 10 V
